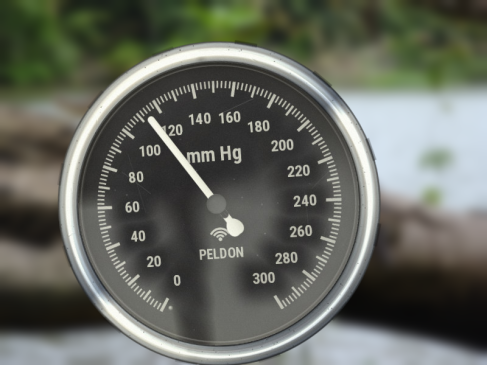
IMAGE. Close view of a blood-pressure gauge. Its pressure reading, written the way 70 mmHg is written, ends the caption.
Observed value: 114 mmHg
